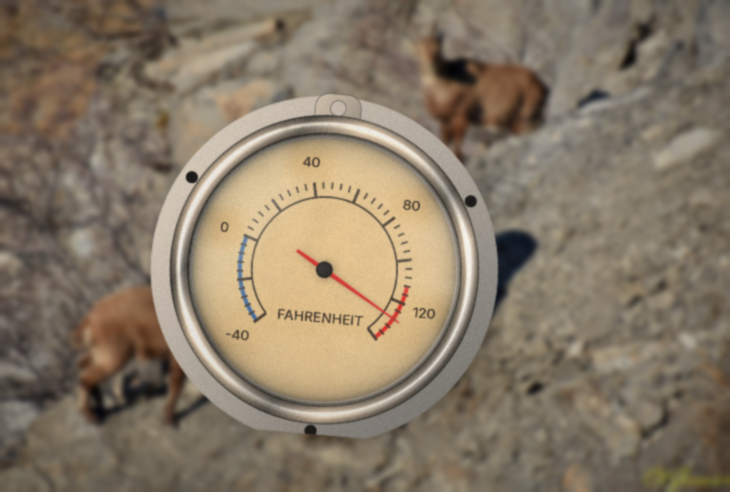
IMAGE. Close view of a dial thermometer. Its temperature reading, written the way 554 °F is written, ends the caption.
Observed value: 128 °F
